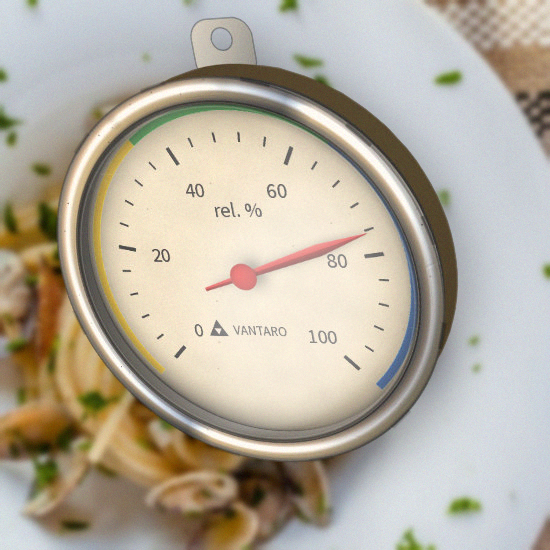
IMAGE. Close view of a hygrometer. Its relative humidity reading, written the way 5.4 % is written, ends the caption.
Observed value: 76 %
